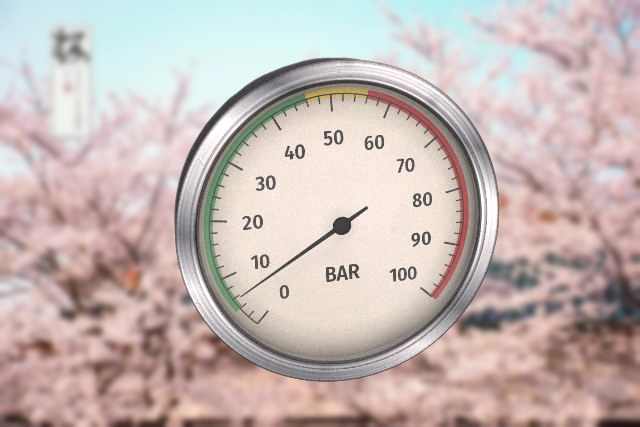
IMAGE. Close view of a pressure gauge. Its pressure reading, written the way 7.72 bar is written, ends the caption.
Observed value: 6 bar
